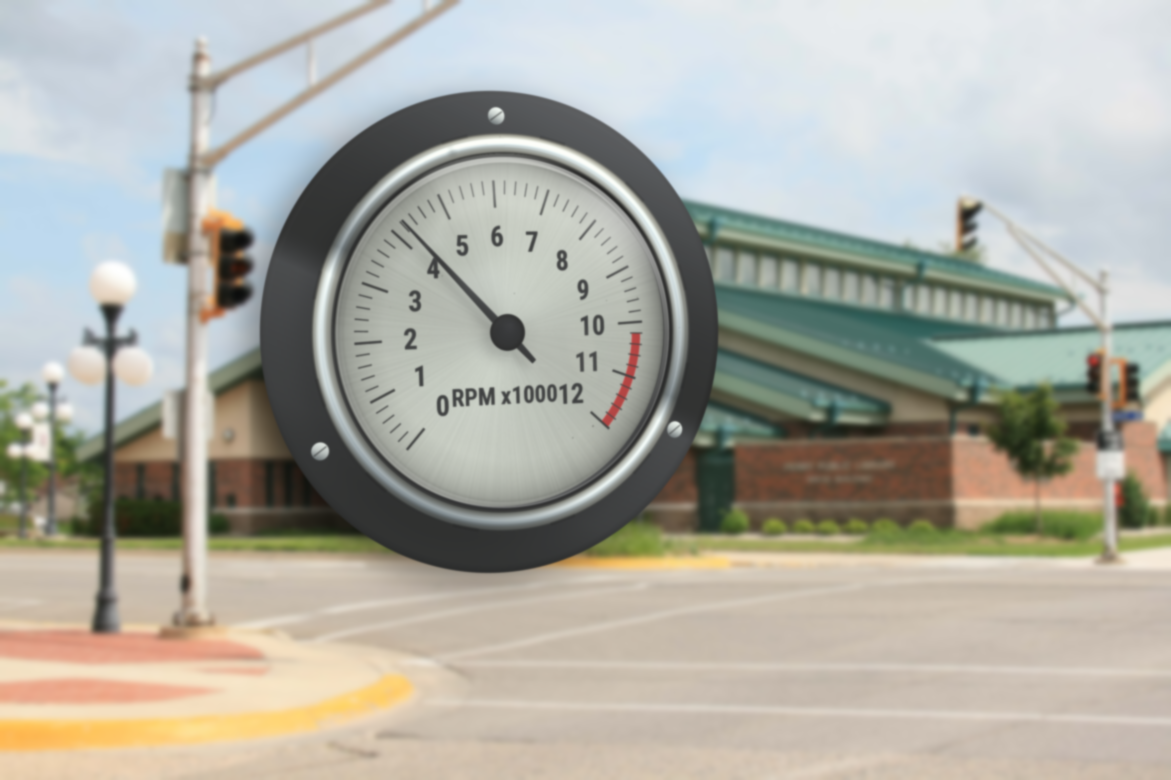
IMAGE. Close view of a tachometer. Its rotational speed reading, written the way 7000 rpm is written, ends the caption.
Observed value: 4200 rpm
